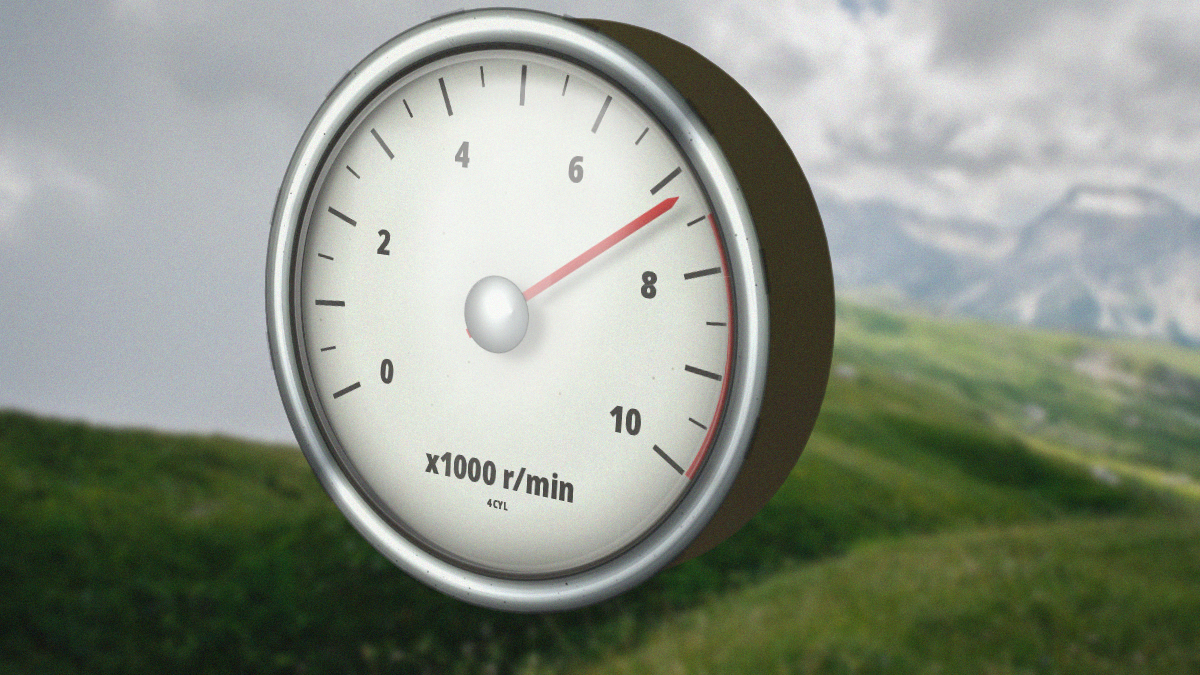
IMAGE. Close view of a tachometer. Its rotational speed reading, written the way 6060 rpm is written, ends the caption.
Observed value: 7250 rpm
